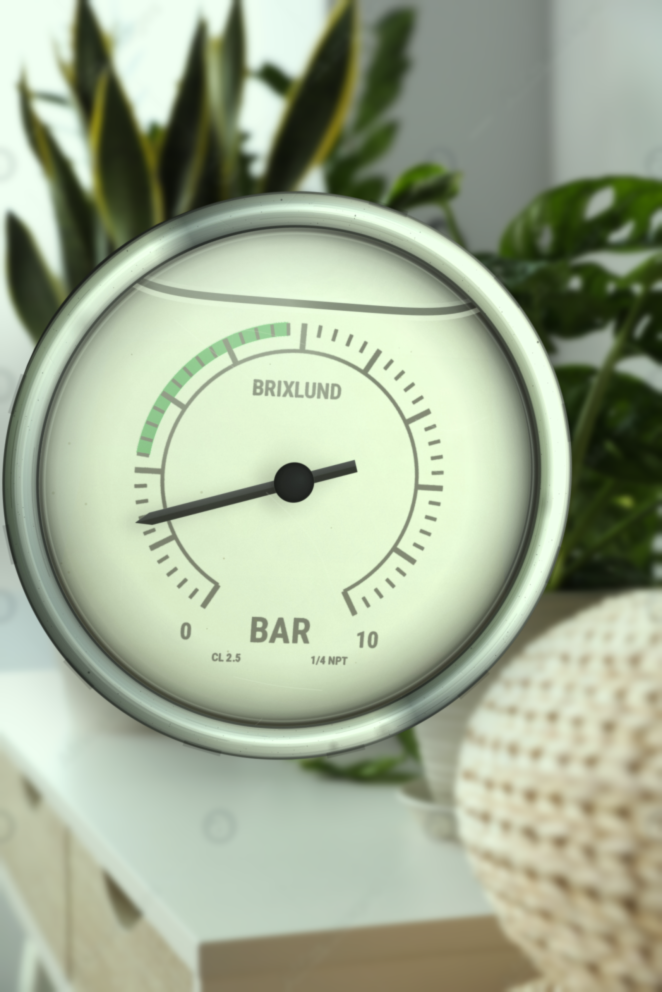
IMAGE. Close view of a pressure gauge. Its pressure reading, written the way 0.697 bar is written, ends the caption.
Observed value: 1.4 bar
